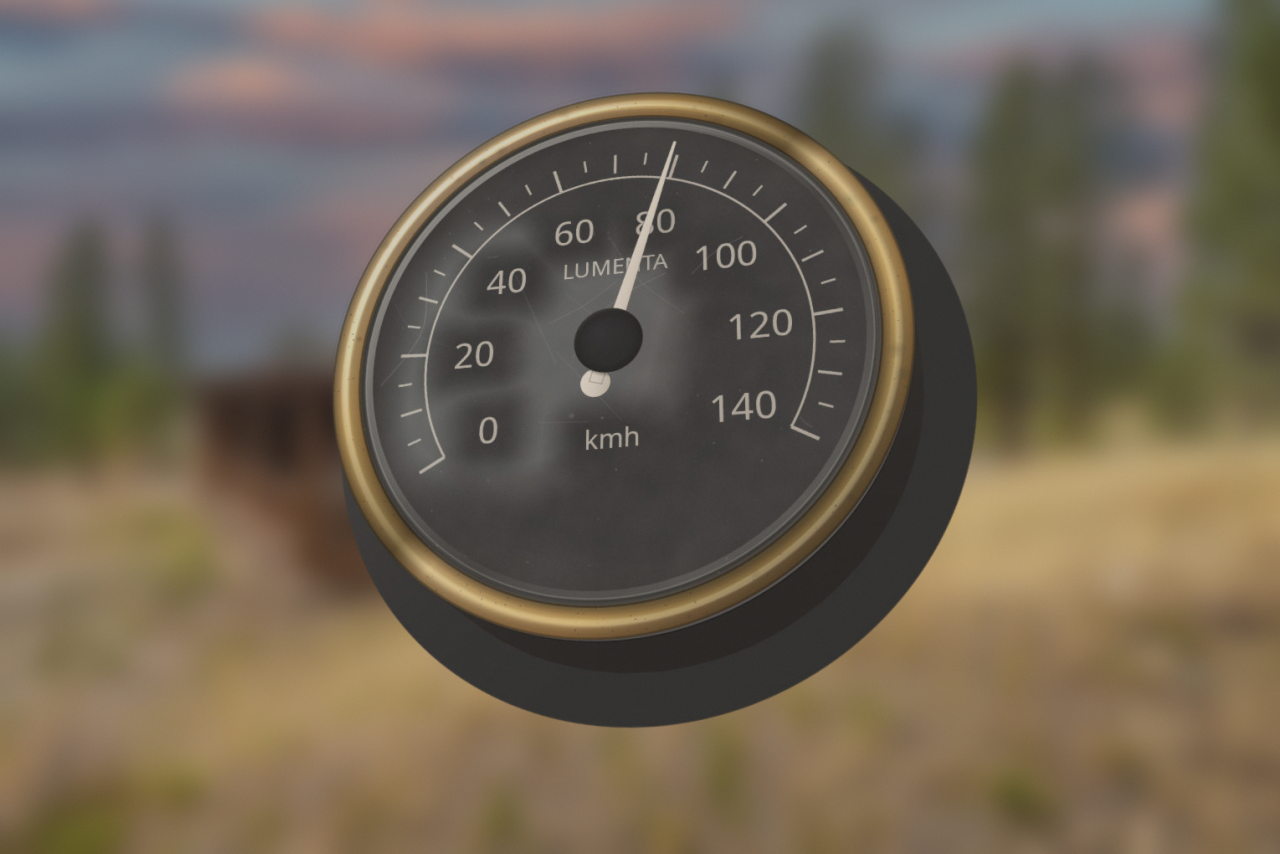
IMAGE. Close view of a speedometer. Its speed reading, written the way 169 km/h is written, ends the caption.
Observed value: 80 km/h
